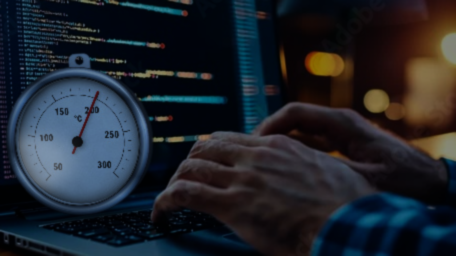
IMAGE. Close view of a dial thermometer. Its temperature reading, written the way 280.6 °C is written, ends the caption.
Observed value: 200 °C
